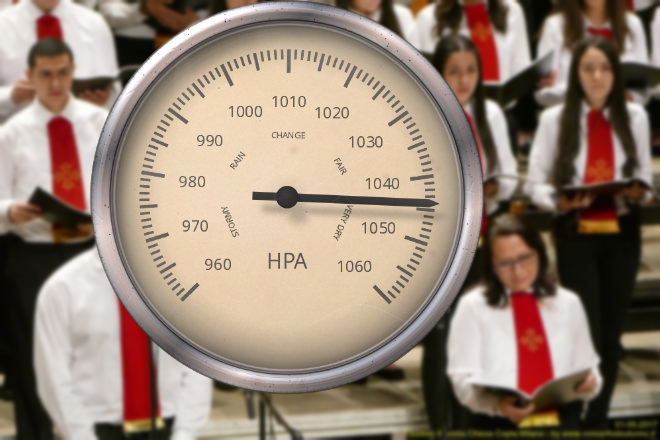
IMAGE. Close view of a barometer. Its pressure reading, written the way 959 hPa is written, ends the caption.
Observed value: 1044 hPa
